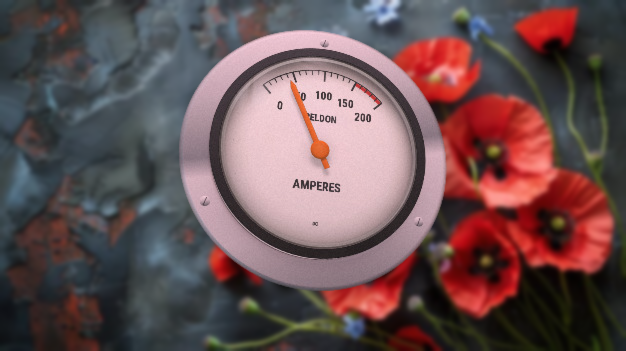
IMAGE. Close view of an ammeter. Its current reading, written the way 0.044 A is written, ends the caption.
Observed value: 40 A
